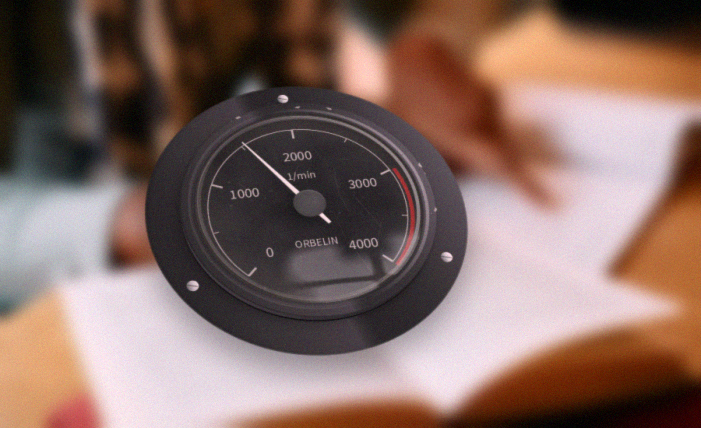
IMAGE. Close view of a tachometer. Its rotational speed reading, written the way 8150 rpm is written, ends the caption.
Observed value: 1500 rpm
